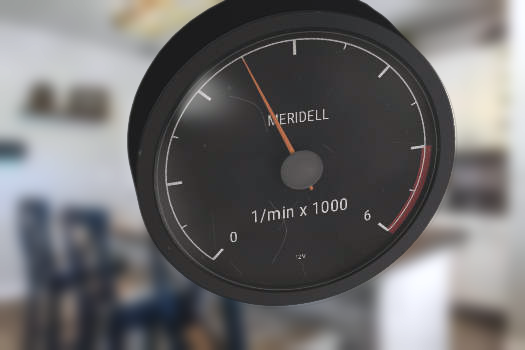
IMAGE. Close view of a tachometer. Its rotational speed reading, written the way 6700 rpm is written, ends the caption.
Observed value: 2500 rpm
